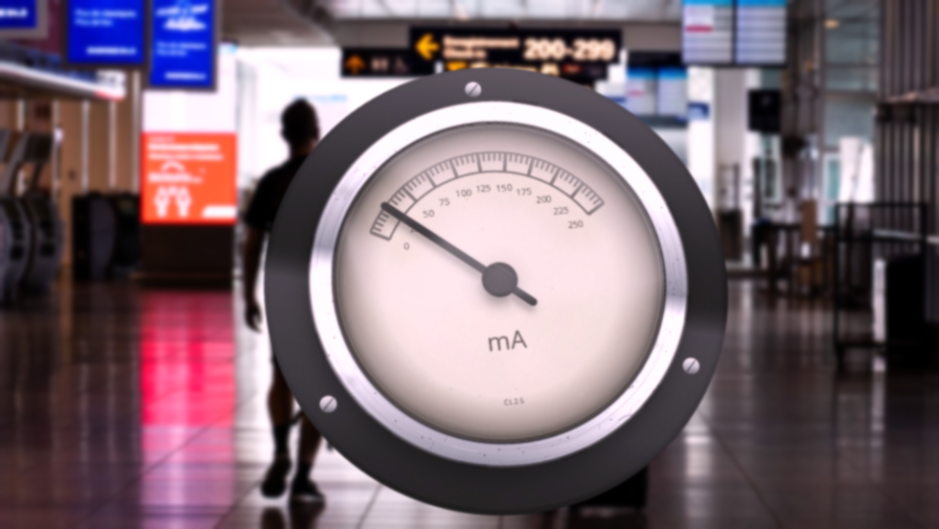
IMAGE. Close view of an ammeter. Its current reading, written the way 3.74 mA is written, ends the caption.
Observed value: 25 mA
